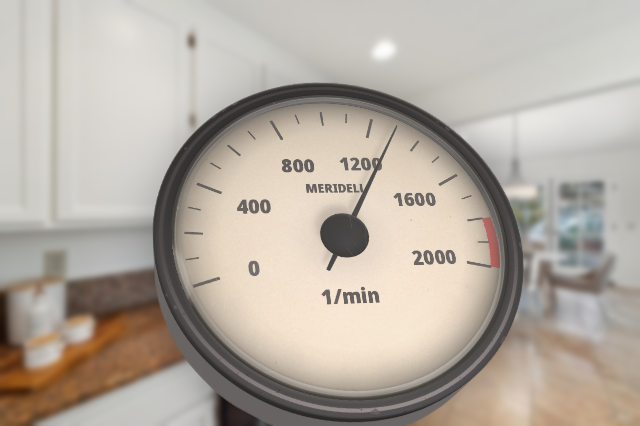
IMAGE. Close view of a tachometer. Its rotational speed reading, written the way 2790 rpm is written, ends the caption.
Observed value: 1300 rpm
